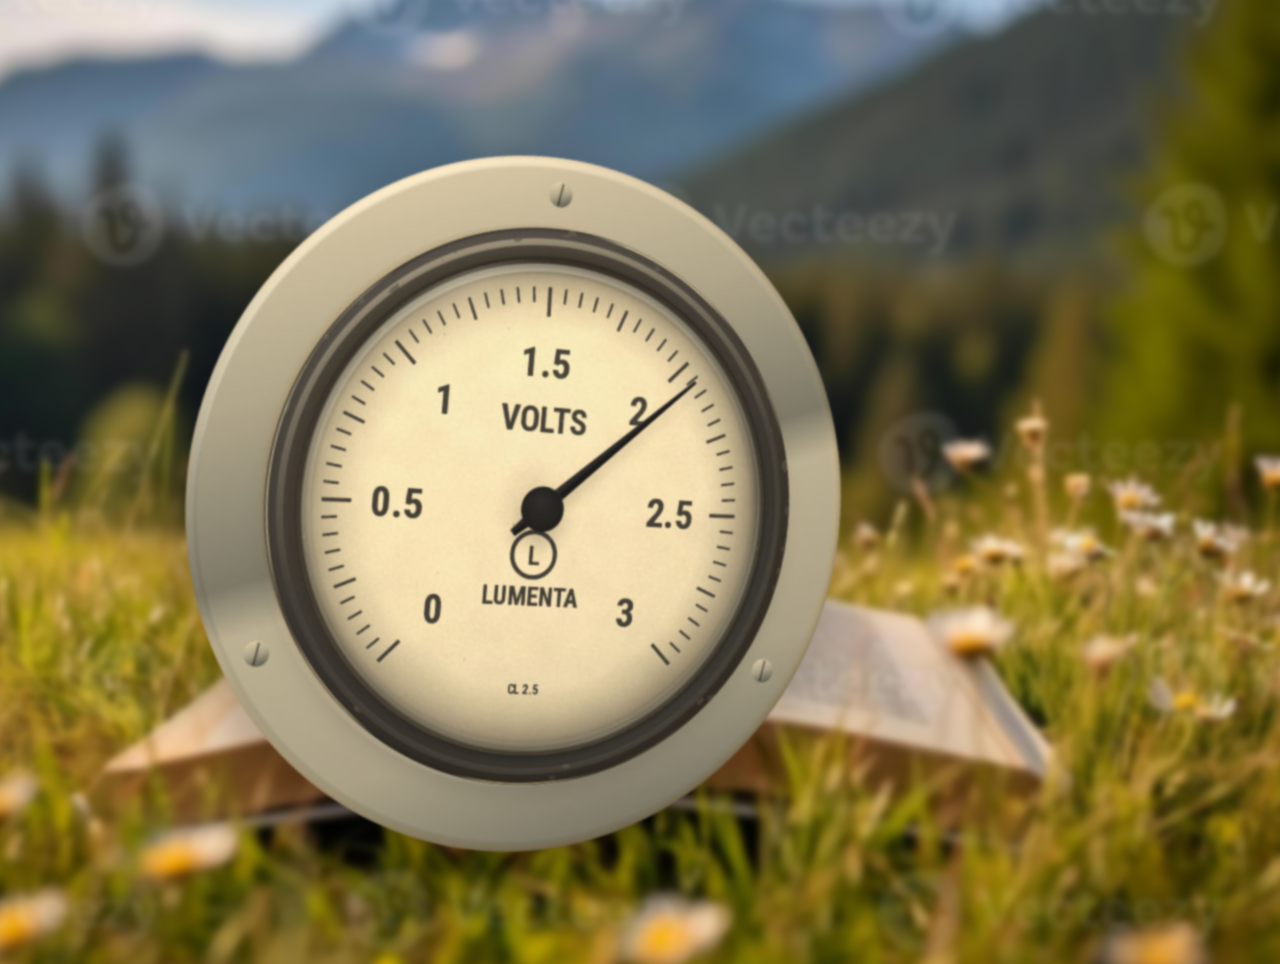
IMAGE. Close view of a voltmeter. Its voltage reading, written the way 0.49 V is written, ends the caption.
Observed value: 2.05 V
